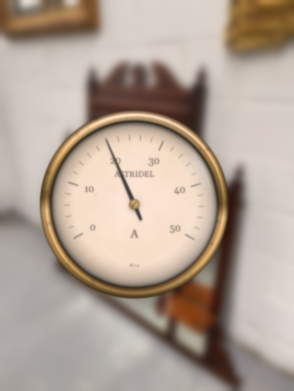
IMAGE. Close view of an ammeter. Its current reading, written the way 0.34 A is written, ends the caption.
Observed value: 20 A
